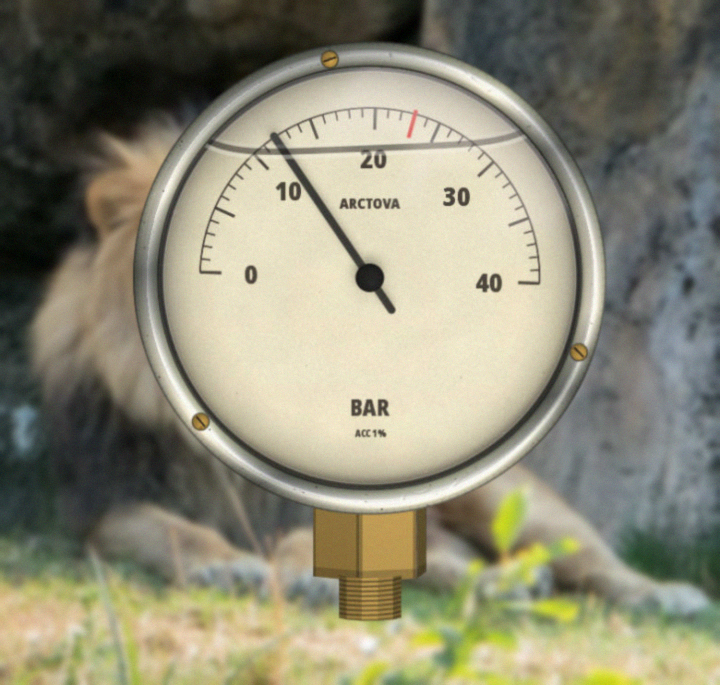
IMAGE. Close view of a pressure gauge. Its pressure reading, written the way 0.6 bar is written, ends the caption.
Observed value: 12 bar
